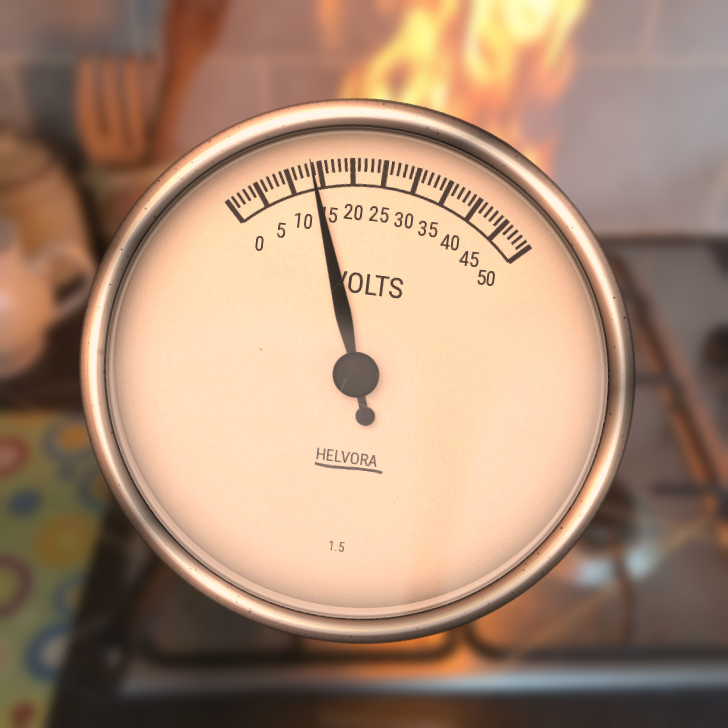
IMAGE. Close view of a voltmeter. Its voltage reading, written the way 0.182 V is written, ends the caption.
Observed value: 14 V
